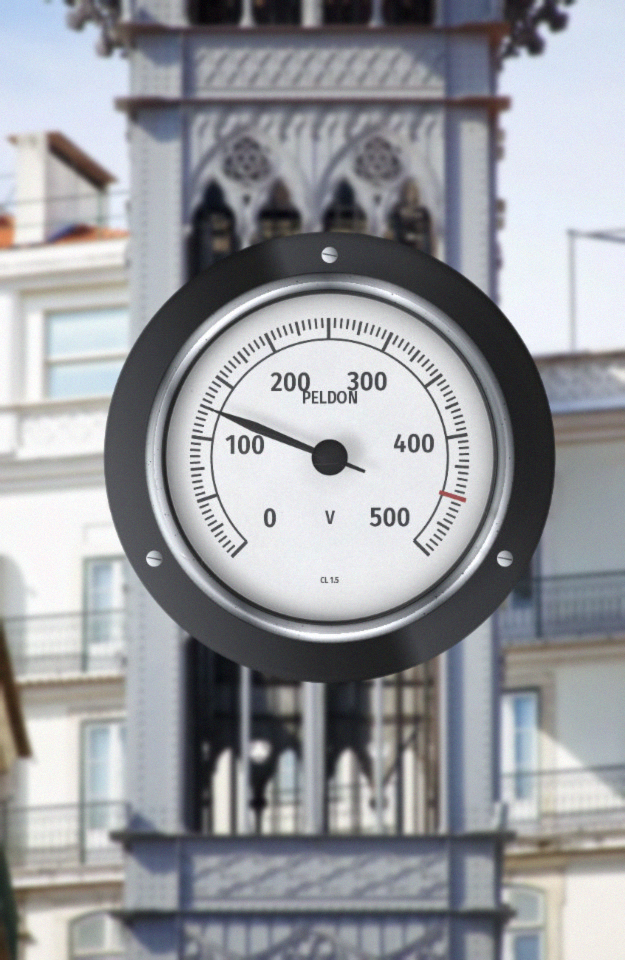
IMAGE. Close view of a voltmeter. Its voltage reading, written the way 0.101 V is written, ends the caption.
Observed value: 125 V
